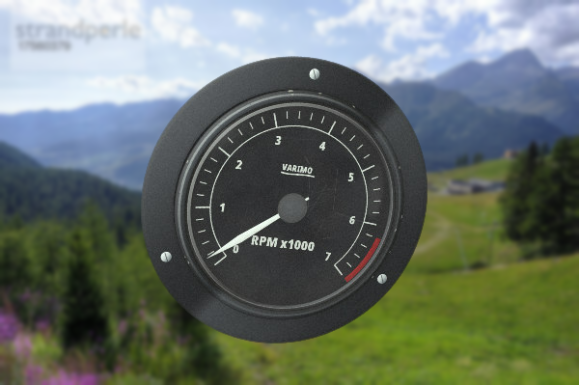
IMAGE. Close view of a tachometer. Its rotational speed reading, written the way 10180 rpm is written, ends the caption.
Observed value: 200 rpm
